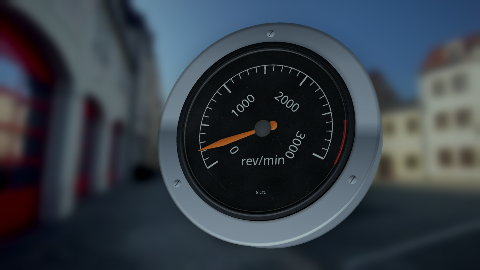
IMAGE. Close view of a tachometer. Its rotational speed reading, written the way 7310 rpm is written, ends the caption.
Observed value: 200 rpm
